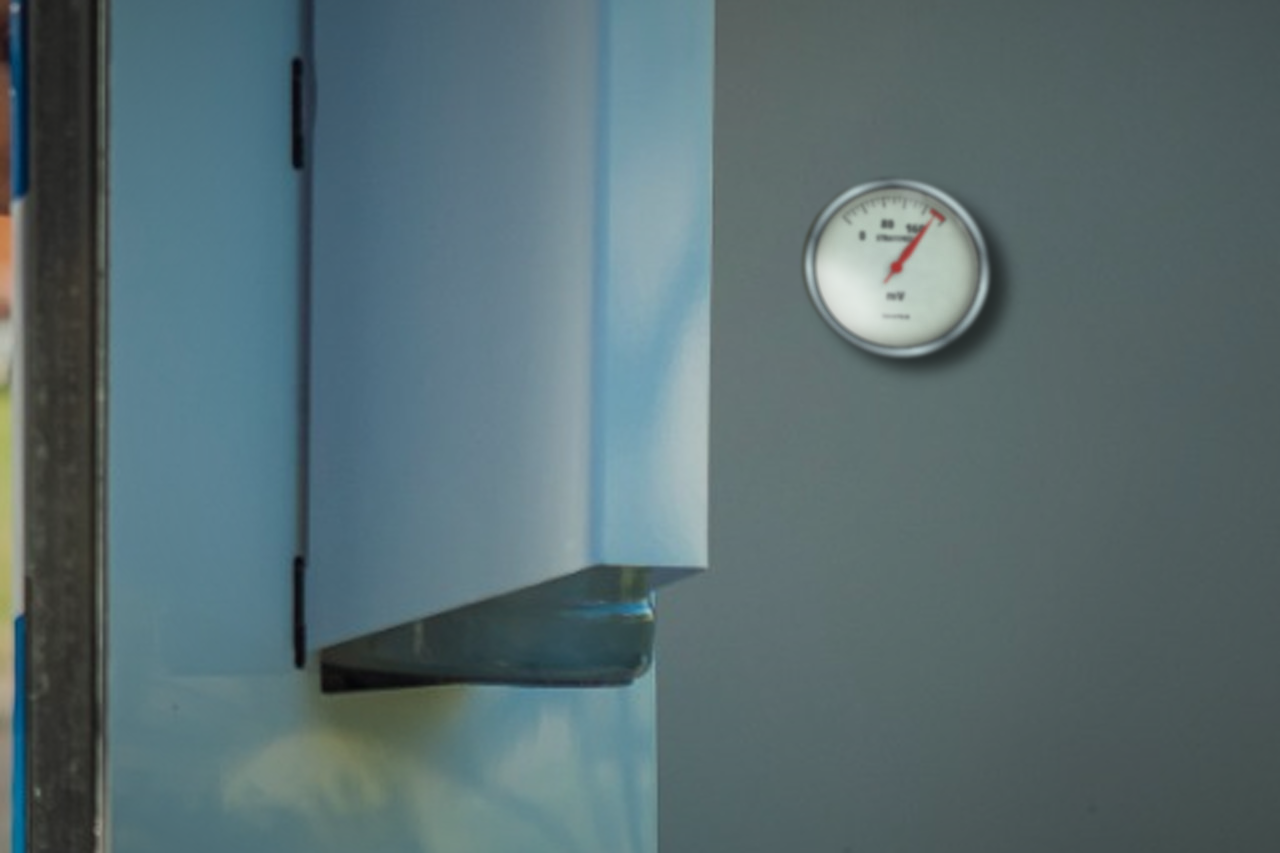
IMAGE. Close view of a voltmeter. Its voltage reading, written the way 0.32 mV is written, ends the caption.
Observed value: 180 mV
